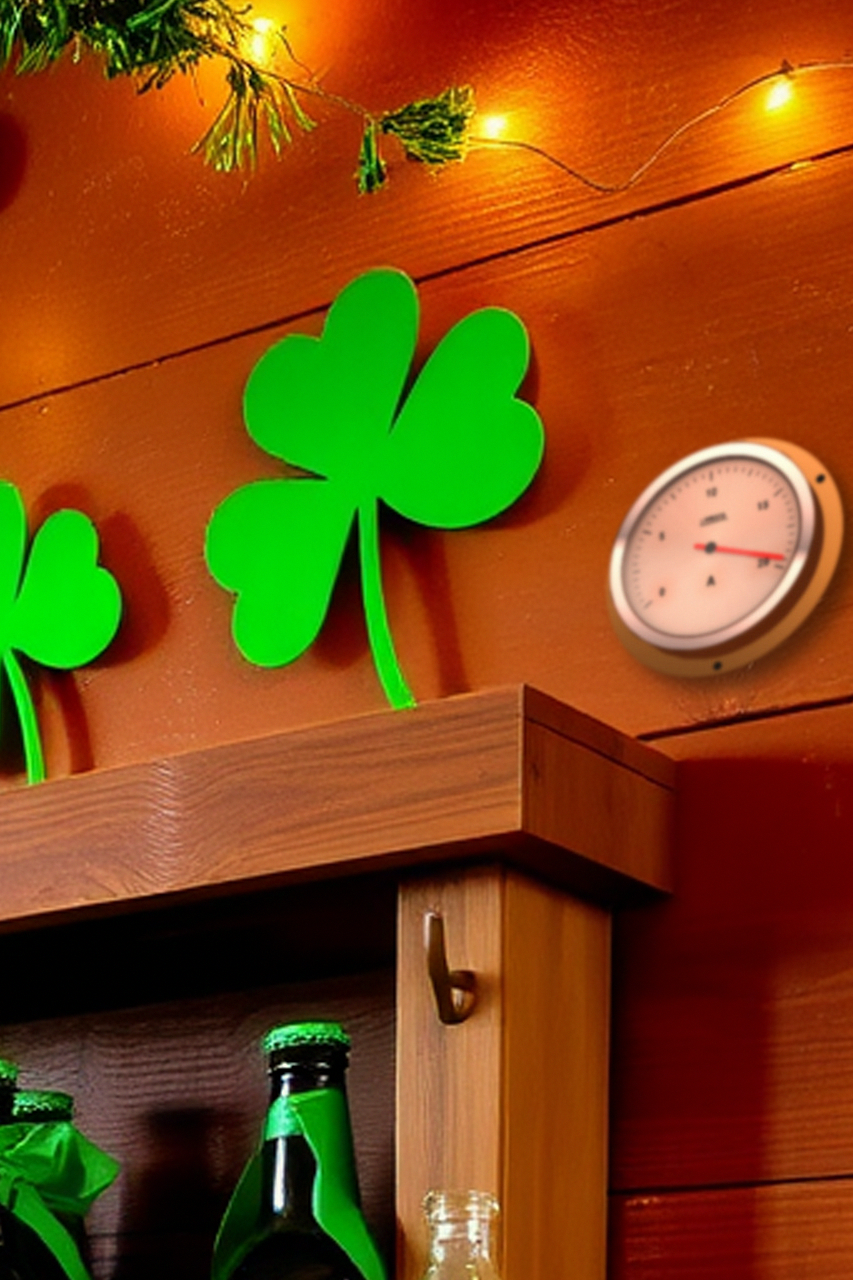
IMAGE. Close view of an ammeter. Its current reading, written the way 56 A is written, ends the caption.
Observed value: 19.5 A
